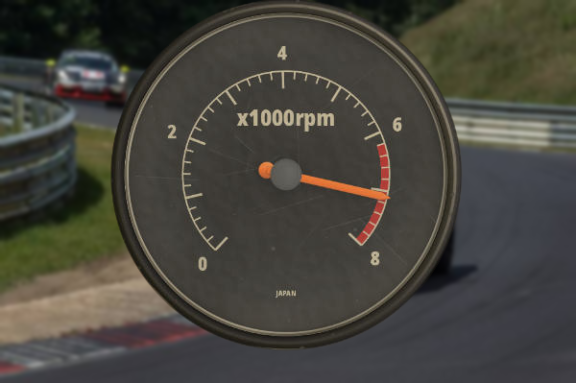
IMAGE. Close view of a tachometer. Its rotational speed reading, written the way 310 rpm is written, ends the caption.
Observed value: 7100 rpm
